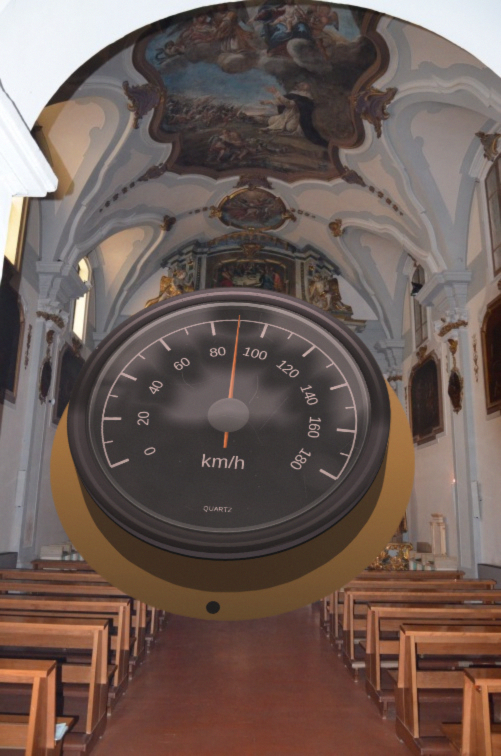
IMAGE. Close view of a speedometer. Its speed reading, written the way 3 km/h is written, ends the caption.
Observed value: 90 km/h
